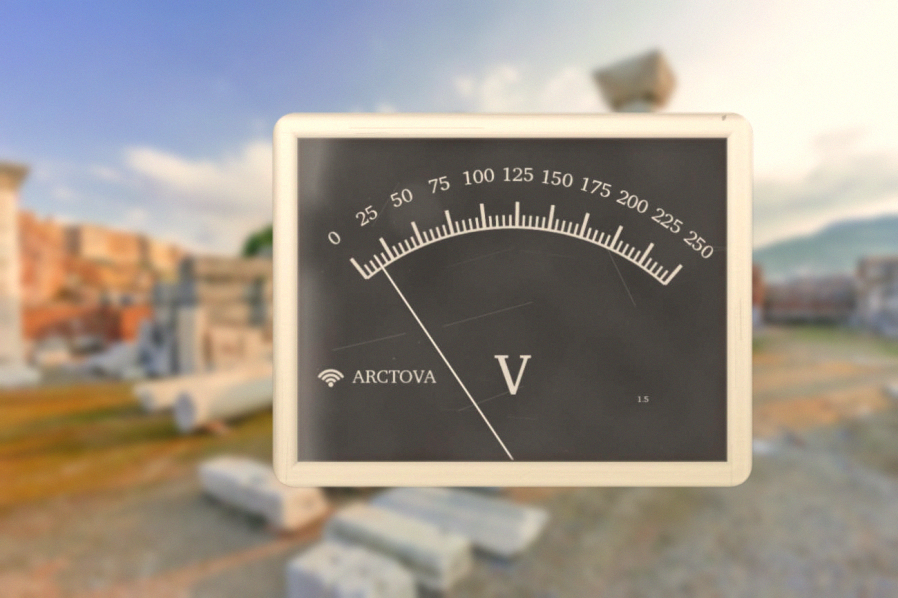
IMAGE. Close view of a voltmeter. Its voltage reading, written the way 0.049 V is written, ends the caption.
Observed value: 15 V
